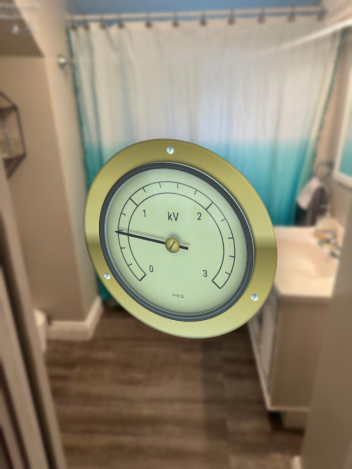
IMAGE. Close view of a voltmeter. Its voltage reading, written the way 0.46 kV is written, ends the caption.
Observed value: 0.6 kV
